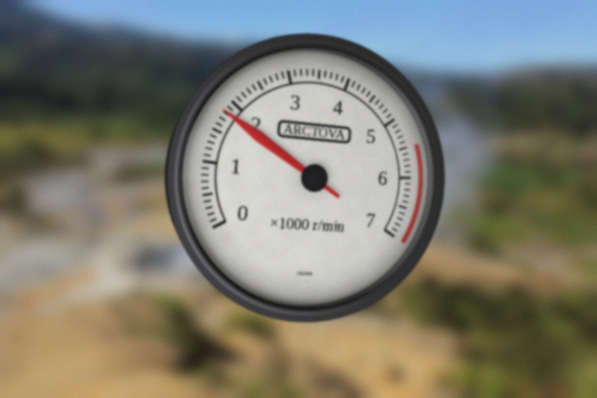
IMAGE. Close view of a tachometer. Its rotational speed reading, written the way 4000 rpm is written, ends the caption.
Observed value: 1800 rpm
